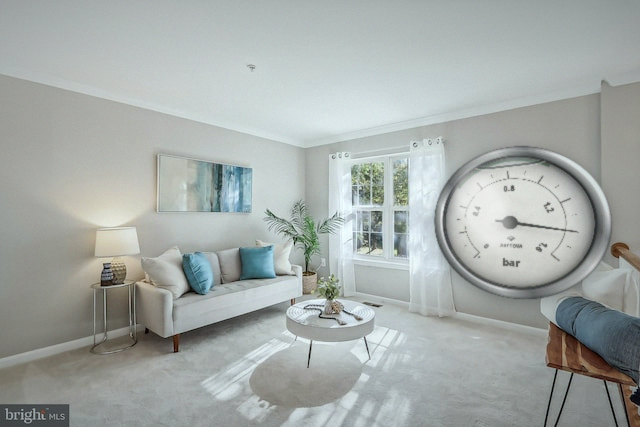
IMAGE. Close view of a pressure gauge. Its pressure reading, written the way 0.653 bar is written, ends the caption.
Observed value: 1.4 bar
